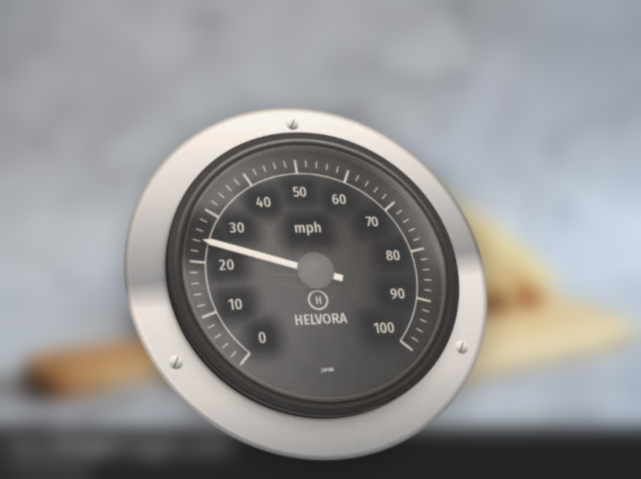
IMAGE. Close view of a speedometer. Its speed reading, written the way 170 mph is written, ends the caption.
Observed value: 24 mph
